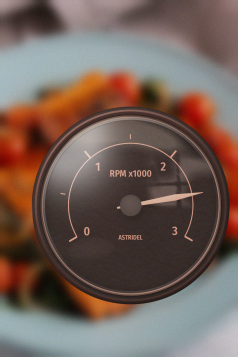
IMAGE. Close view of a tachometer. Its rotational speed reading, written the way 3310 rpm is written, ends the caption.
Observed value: 2500 rpm
